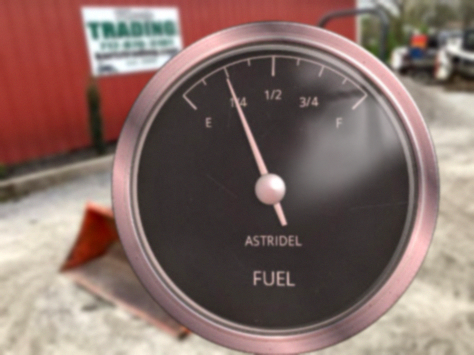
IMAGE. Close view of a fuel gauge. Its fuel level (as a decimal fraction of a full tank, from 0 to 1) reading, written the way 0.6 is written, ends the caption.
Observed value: 0.25
